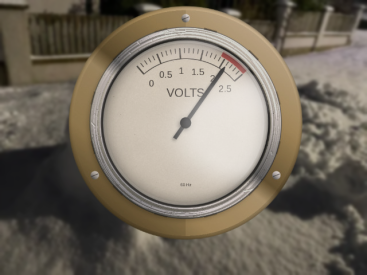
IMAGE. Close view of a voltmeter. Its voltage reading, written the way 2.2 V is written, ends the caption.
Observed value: 2.1 V
